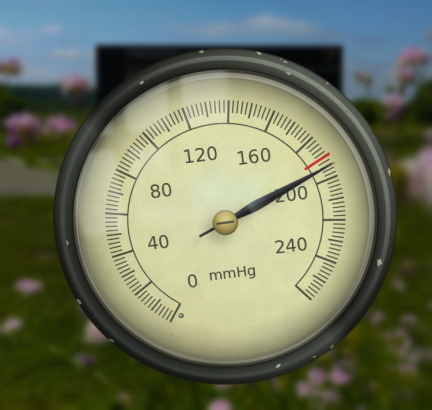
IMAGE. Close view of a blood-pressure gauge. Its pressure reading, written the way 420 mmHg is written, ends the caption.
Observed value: 194 mmHg
